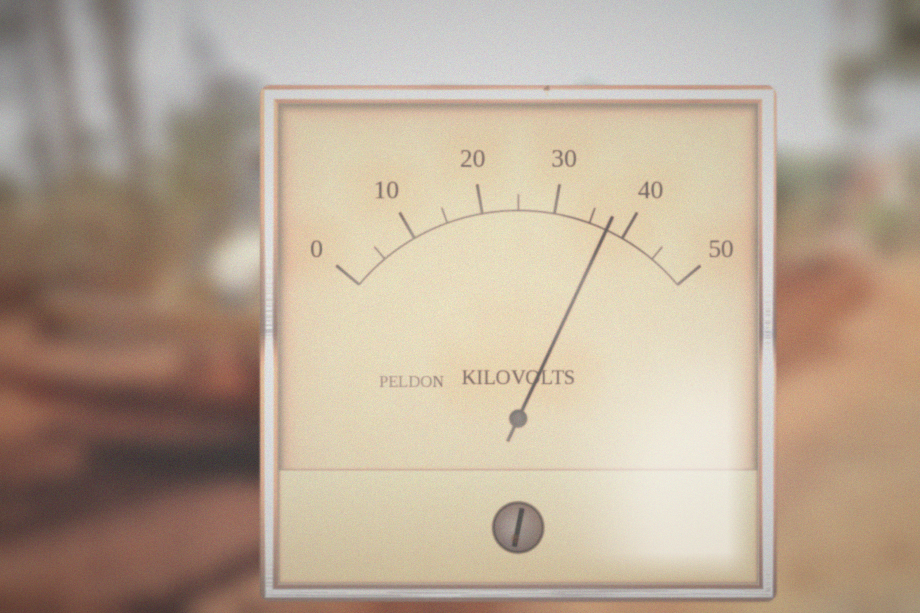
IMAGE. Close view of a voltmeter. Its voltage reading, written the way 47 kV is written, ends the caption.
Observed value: 37.5 kV
